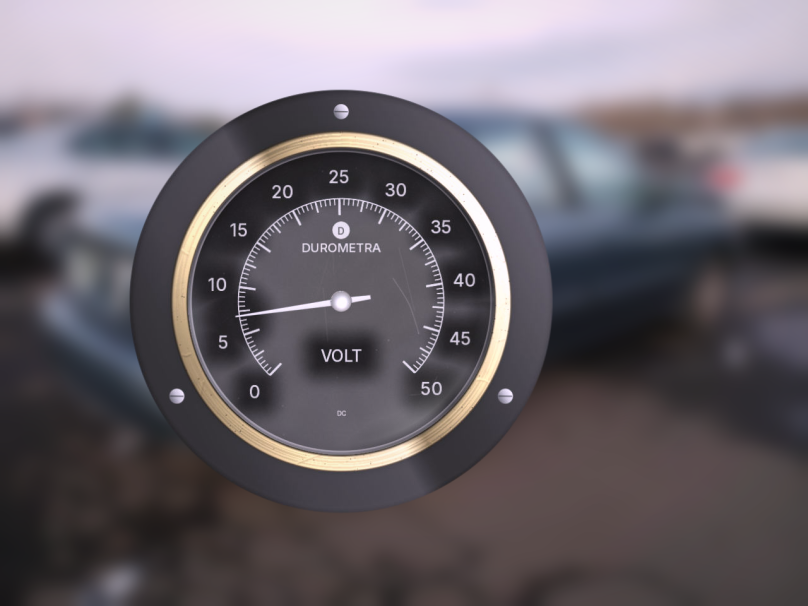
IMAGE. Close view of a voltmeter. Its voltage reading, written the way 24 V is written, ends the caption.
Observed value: 7 V
